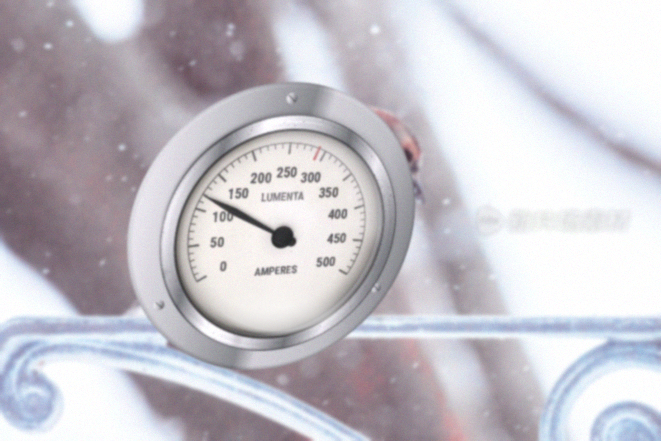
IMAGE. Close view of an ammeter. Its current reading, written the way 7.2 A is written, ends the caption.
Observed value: 120 A
